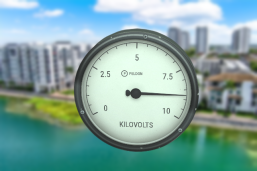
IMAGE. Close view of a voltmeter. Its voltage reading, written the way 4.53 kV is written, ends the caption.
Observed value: 8.75 kV
